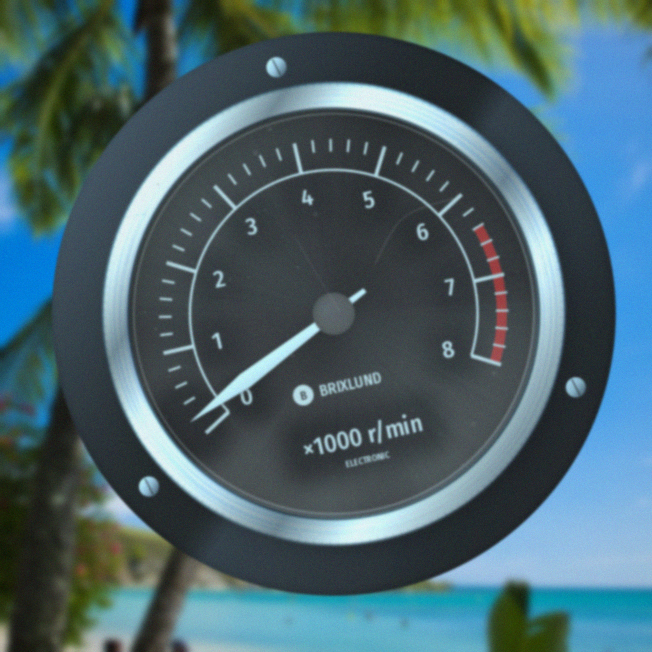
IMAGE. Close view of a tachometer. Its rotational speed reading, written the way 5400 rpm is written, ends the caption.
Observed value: 200 rpm
